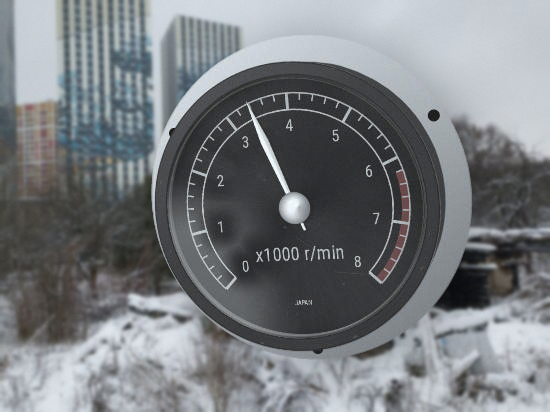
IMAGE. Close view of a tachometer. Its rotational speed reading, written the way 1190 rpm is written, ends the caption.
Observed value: 3400 rpm
